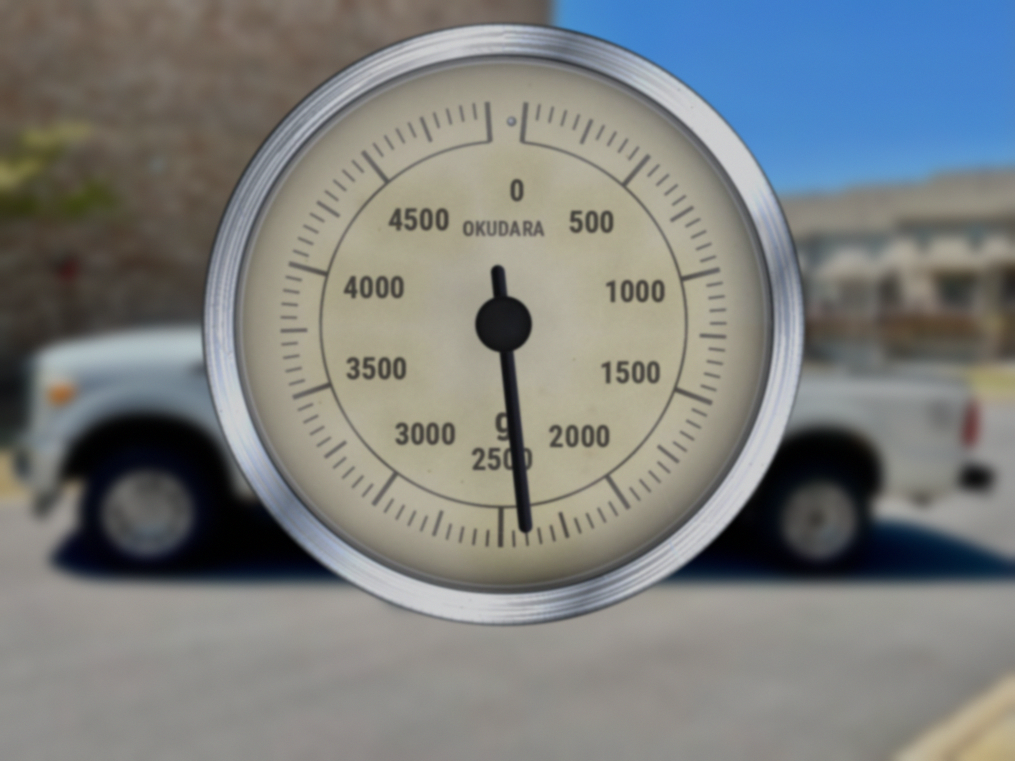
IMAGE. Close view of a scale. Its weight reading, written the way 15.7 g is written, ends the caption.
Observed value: 2400 g
